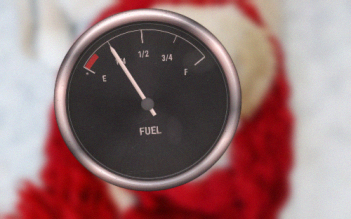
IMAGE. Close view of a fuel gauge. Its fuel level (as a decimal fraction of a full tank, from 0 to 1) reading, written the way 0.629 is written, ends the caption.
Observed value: 0.25
